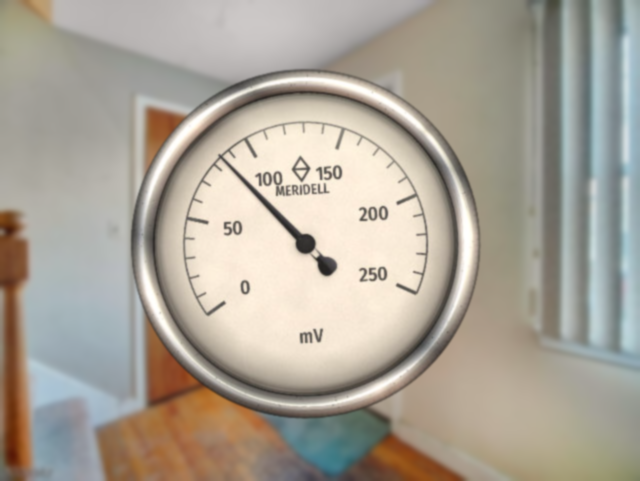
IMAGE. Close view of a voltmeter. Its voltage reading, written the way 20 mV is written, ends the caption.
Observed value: 85 mV
